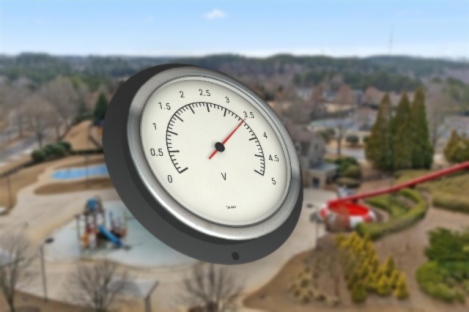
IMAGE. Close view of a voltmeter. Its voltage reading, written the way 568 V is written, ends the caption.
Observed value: 3.5 V
